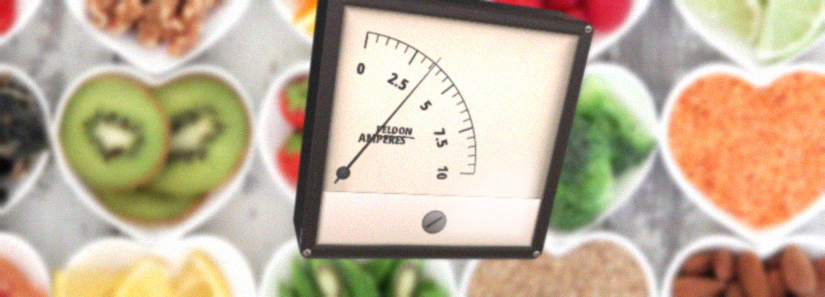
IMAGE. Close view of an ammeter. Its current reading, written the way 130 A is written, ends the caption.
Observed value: 3.5 A
